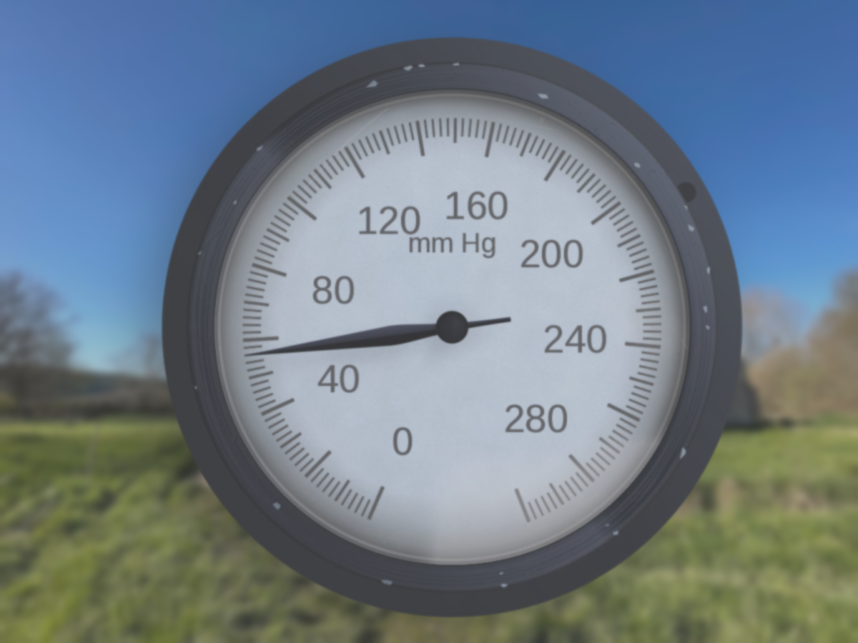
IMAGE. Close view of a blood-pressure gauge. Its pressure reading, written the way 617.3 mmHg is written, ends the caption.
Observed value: 56 mmHg
